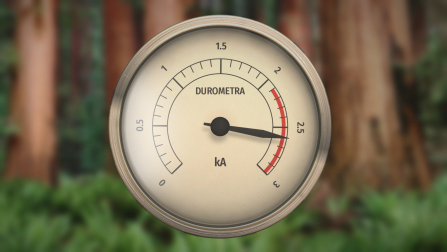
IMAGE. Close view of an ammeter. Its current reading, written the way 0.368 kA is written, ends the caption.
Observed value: 2.6 kA
